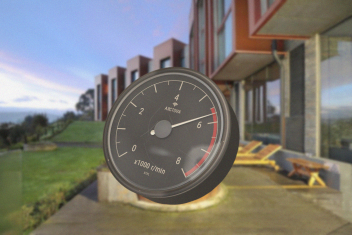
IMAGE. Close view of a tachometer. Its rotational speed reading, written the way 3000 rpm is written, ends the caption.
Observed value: 5750 rpm
